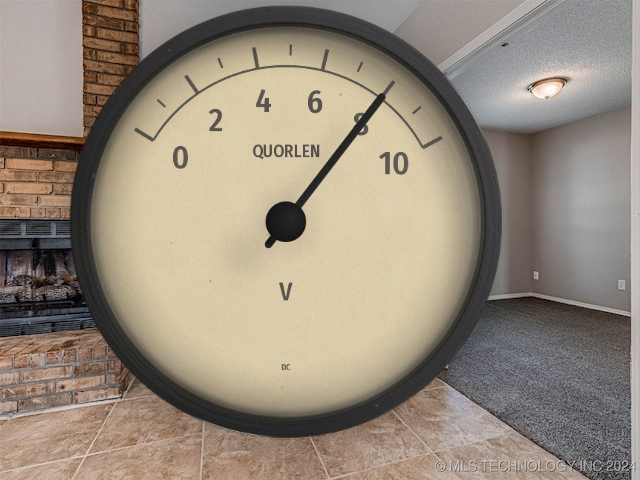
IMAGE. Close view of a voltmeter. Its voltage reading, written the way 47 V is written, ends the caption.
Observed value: 8 V
